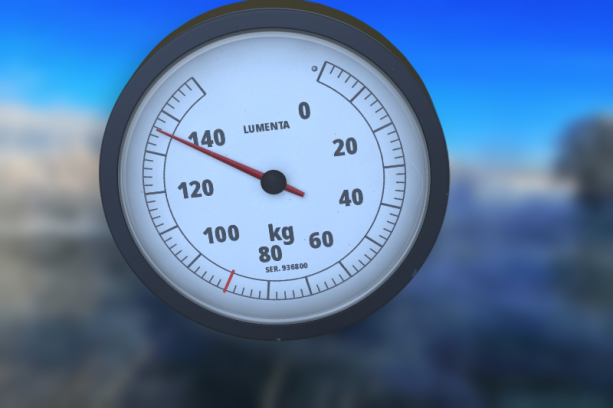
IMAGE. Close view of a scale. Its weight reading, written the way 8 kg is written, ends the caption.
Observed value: 136 kg
